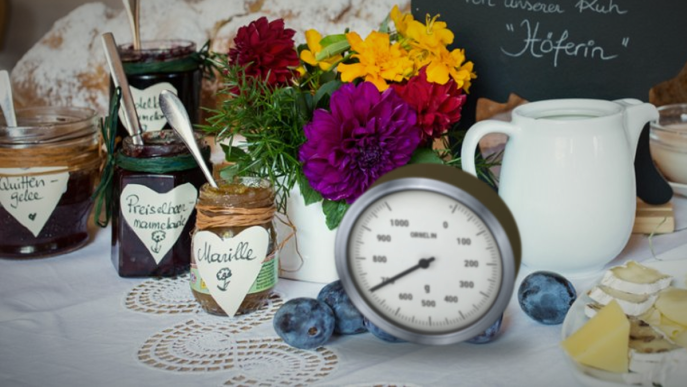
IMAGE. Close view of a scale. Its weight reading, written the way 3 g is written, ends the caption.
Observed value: 700 g
